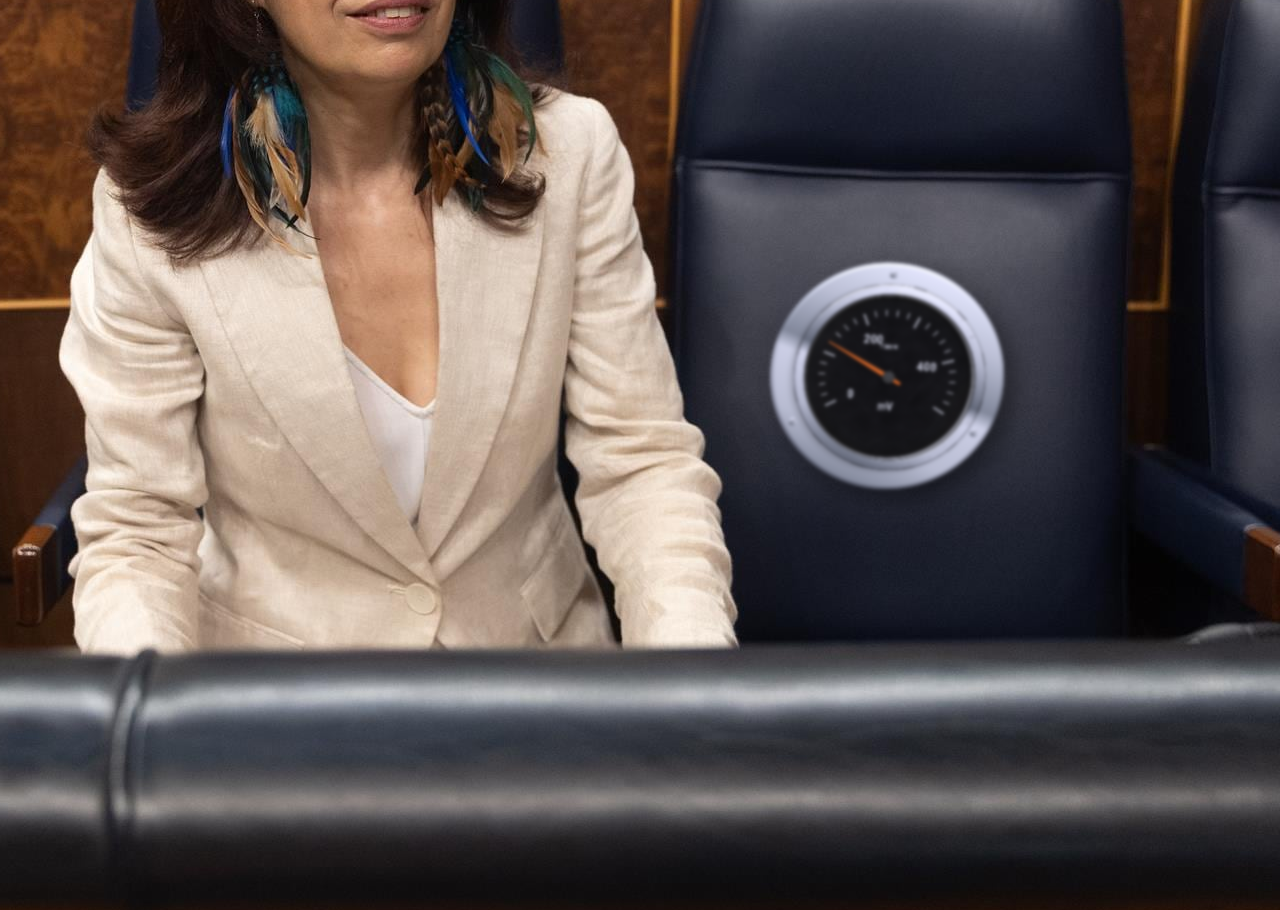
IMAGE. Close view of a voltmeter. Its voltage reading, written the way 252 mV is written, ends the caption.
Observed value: 120 mV
